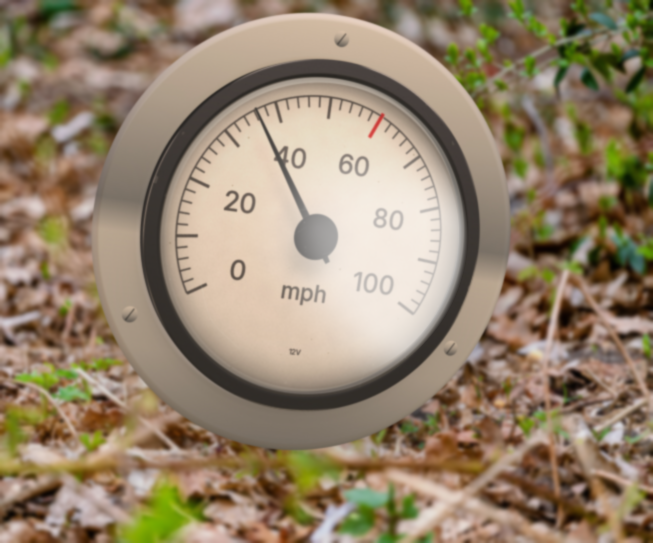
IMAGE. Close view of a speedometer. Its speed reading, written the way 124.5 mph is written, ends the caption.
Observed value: 36 mph
